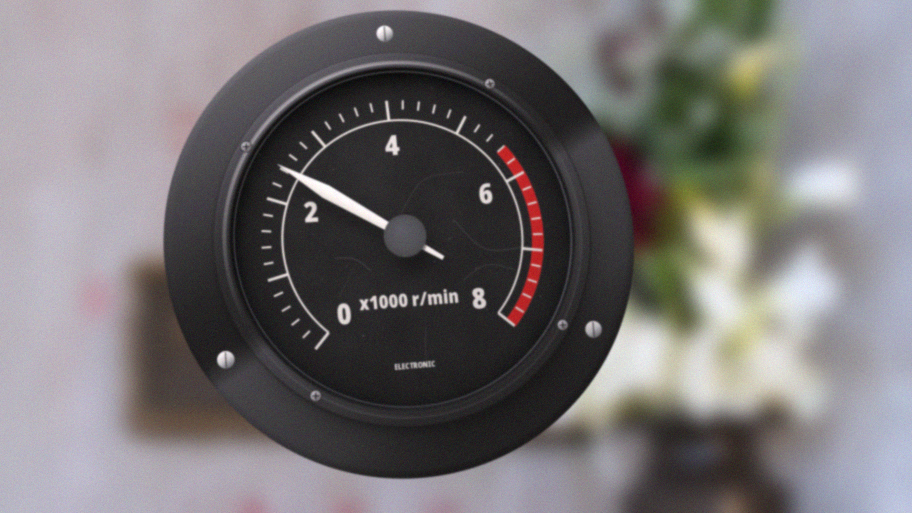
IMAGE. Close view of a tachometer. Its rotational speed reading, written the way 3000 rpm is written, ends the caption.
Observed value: 2400 rpm
